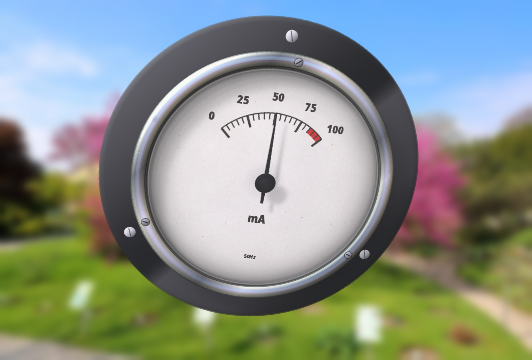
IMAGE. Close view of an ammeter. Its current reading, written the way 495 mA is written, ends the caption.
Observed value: 50 mA
